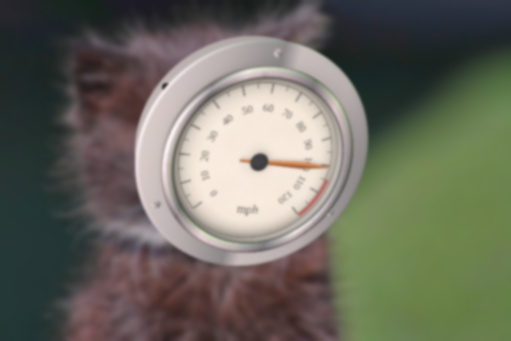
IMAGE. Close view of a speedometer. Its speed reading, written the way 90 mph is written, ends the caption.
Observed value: 100 mph
